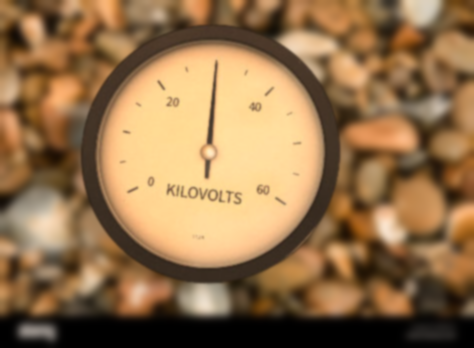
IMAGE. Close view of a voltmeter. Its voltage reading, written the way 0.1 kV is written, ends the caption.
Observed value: 30 kV
